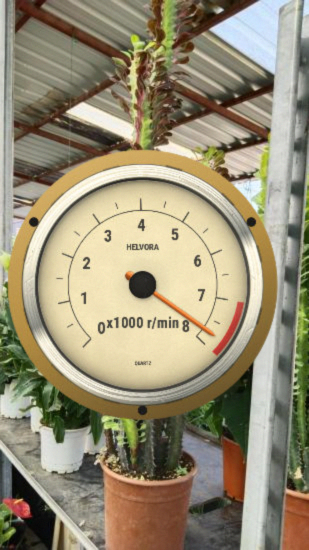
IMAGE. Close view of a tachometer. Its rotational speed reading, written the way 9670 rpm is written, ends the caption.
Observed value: 7750 rpm
